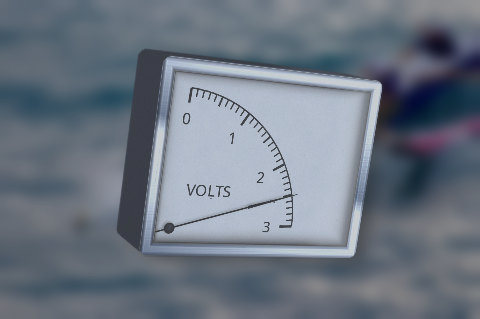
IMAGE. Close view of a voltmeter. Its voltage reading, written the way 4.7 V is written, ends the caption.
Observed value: 2.5 V
